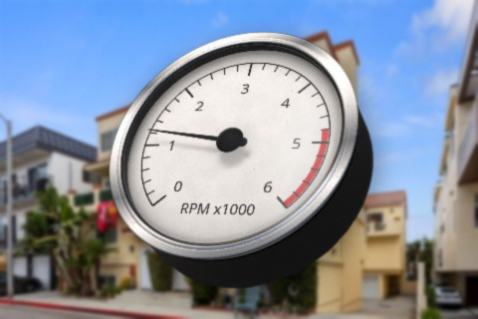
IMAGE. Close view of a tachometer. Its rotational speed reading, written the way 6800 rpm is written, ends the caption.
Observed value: 1200 rpm
